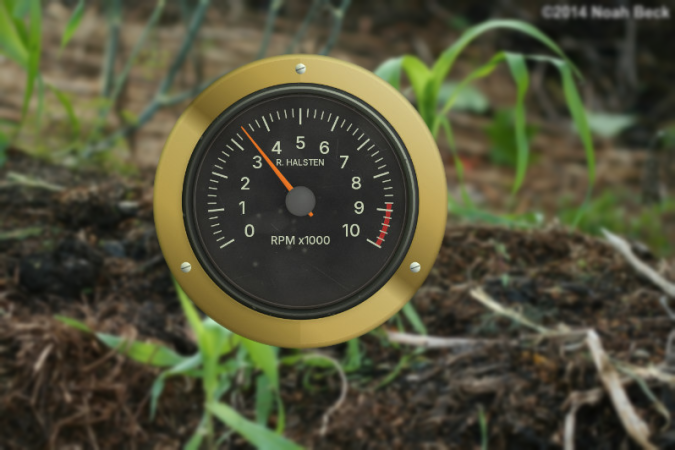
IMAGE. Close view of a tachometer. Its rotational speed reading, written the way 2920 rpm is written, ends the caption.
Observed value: 3400 rpm
